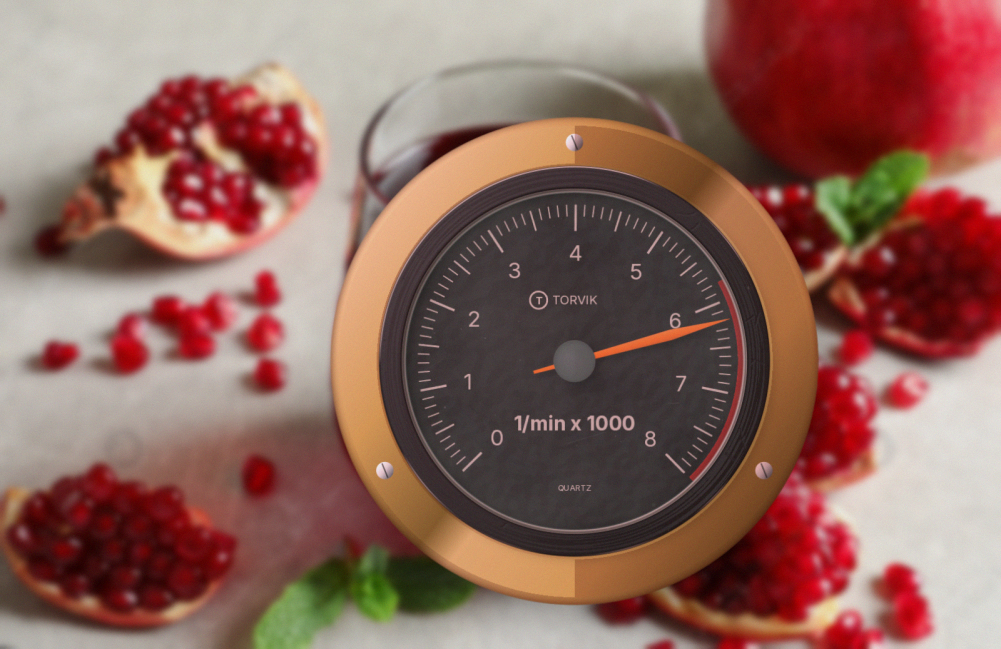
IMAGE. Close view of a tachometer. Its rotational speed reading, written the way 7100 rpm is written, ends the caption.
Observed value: 6200 rpm
